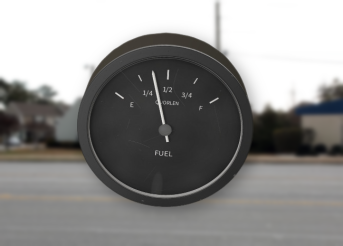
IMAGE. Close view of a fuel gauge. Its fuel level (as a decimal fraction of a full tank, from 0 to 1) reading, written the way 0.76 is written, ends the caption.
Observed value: 0.375
